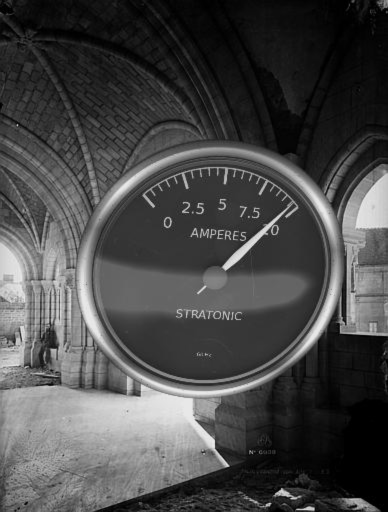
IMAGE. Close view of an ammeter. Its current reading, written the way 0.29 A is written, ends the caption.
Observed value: 9.5 A
